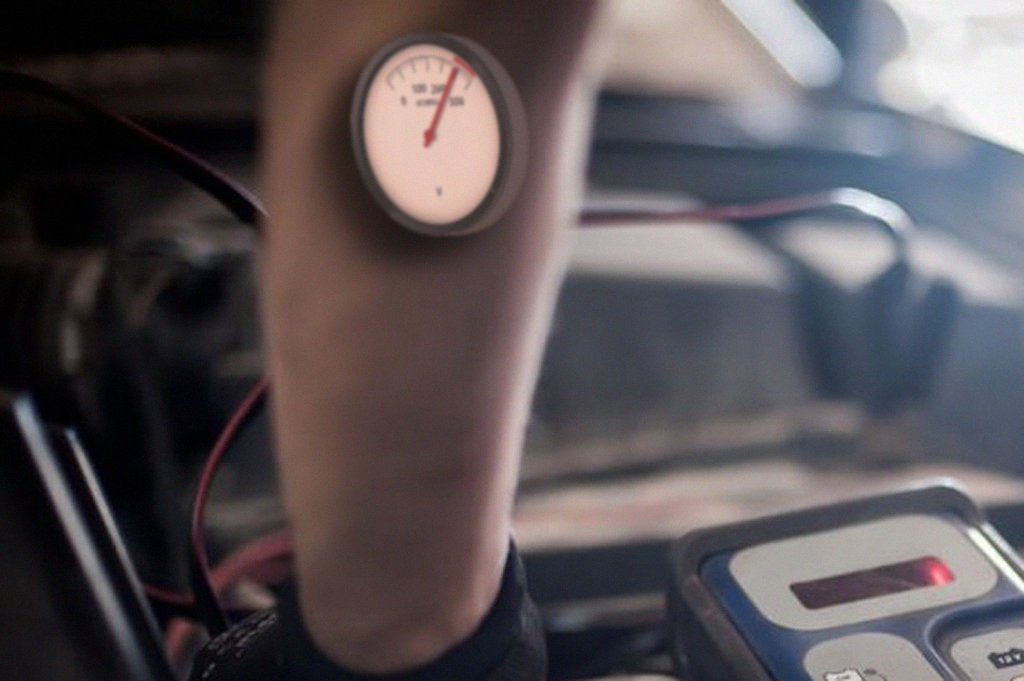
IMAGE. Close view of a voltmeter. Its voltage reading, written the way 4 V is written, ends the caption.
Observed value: 250 V
